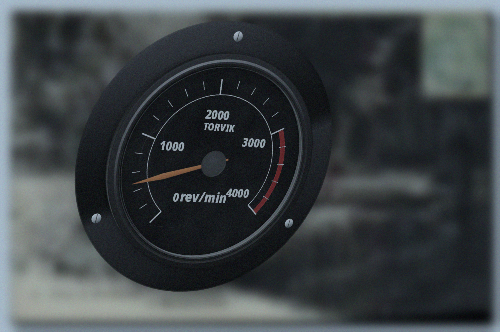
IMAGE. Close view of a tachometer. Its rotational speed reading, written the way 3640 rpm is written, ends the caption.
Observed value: 500 rpm
